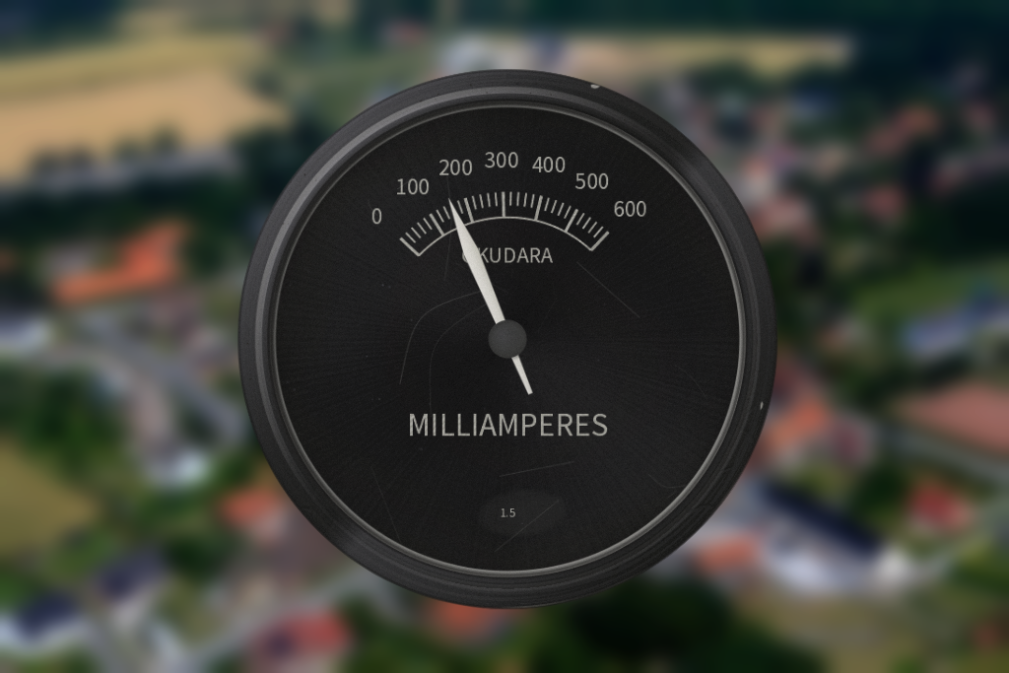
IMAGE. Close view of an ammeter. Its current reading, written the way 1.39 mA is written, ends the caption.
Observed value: 160 mA
